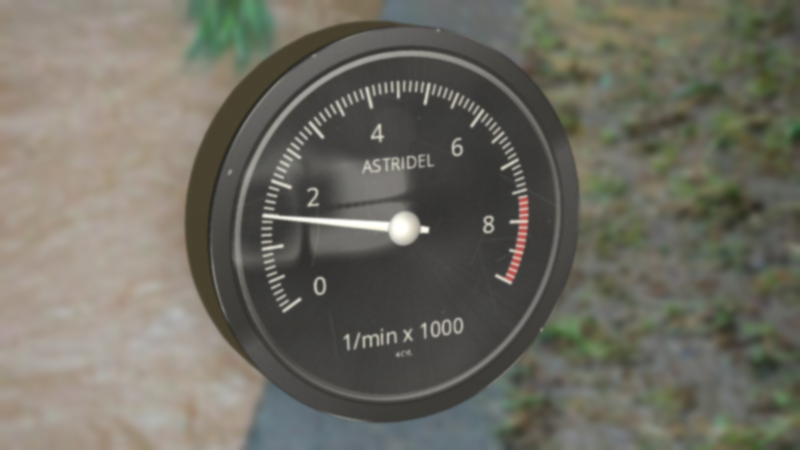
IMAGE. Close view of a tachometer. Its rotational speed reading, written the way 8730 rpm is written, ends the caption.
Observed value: 1500 rpm
